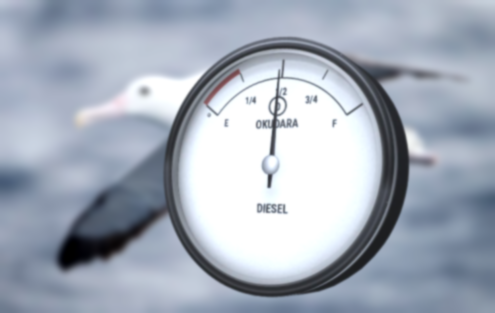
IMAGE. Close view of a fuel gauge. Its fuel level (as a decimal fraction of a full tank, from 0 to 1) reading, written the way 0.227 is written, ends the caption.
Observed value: 0.5
